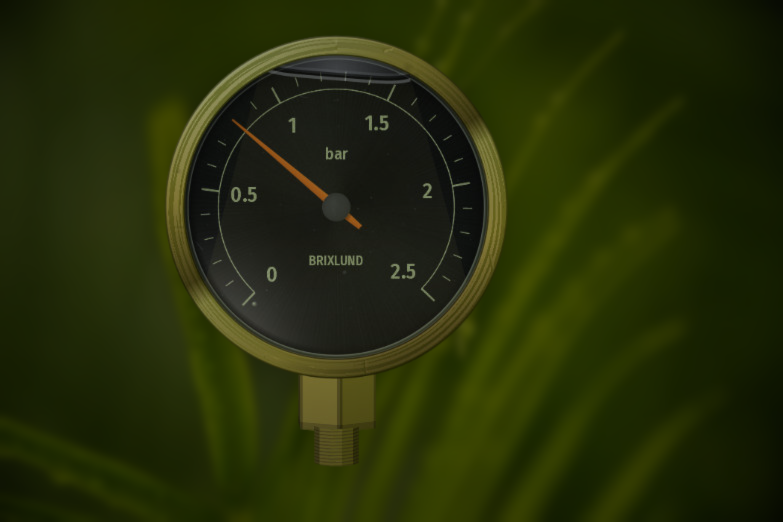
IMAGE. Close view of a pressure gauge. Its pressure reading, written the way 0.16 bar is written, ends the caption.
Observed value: 0.8 bar
